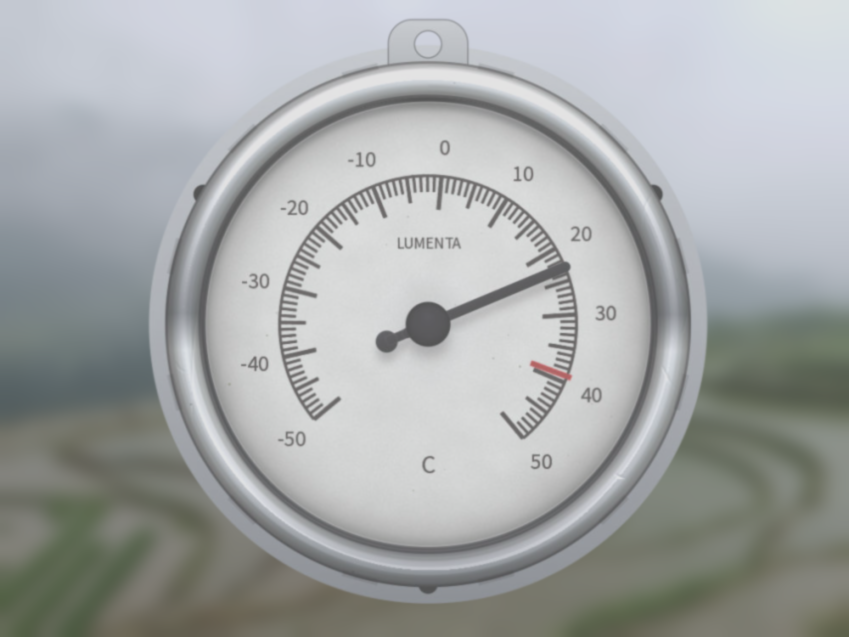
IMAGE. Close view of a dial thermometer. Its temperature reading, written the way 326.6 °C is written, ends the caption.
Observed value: 23 °C
